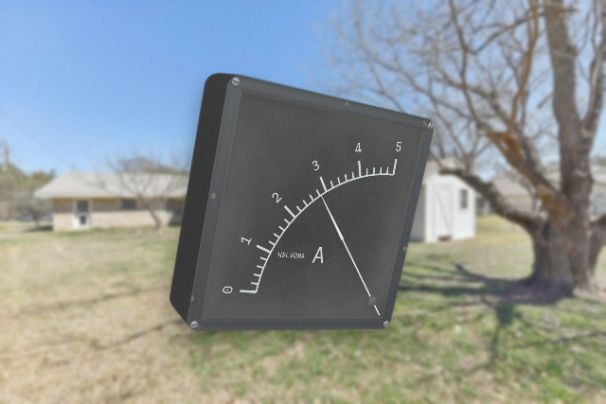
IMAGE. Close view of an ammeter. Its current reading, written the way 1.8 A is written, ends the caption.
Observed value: 2.8 A
